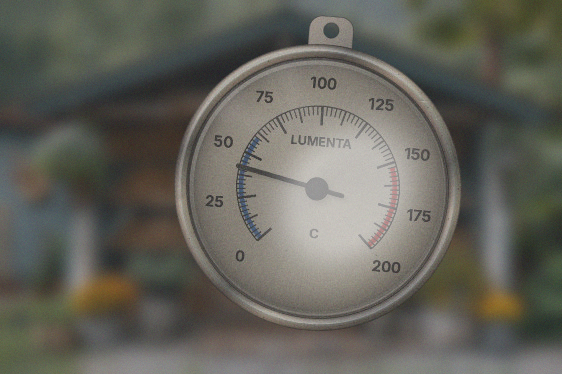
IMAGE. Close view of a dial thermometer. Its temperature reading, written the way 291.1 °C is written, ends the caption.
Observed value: 42.5 °C
